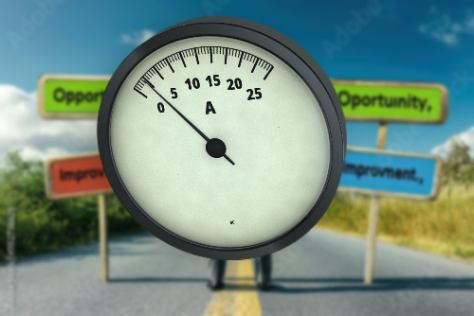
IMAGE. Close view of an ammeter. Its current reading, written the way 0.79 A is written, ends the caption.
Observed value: 2.5 A
